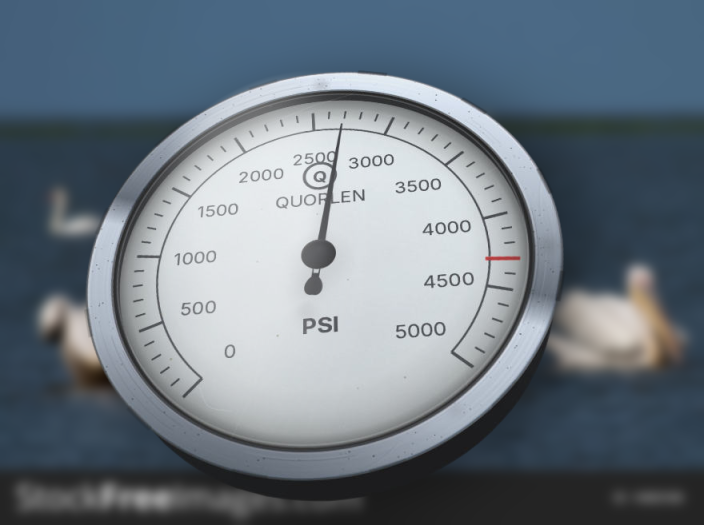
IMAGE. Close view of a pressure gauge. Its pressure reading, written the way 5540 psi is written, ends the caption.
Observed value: 2700 psi
